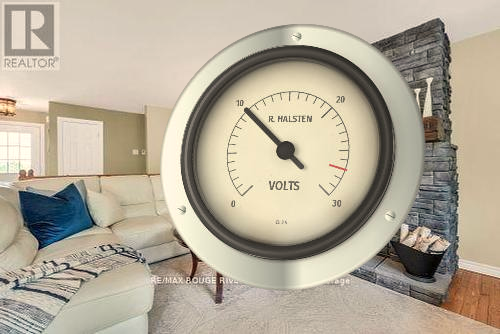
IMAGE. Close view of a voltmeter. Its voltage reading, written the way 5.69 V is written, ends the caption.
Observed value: 10 V
